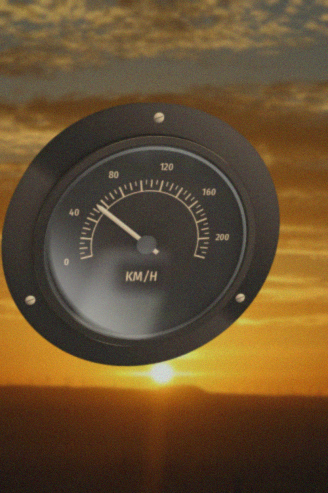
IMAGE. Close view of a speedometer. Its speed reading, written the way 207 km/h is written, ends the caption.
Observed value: 55 km/h
